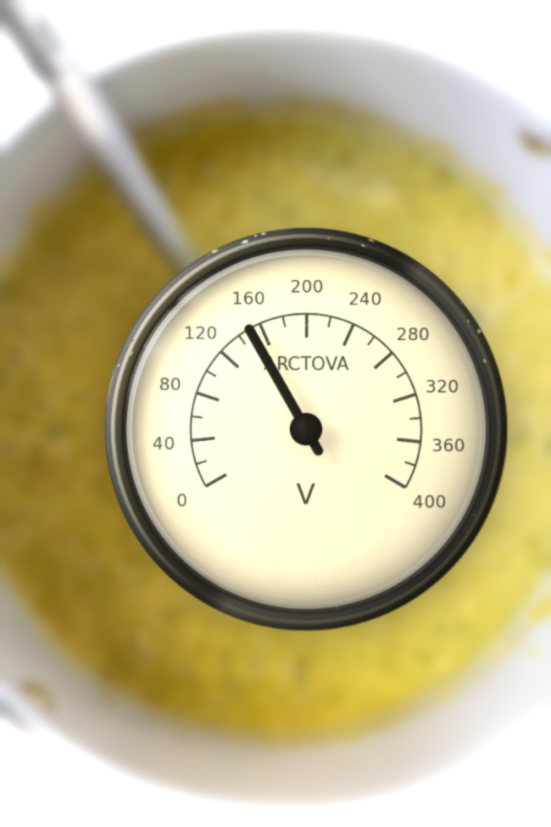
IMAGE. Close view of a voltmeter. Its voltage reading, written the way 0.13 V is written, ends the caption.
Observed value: 150 V
